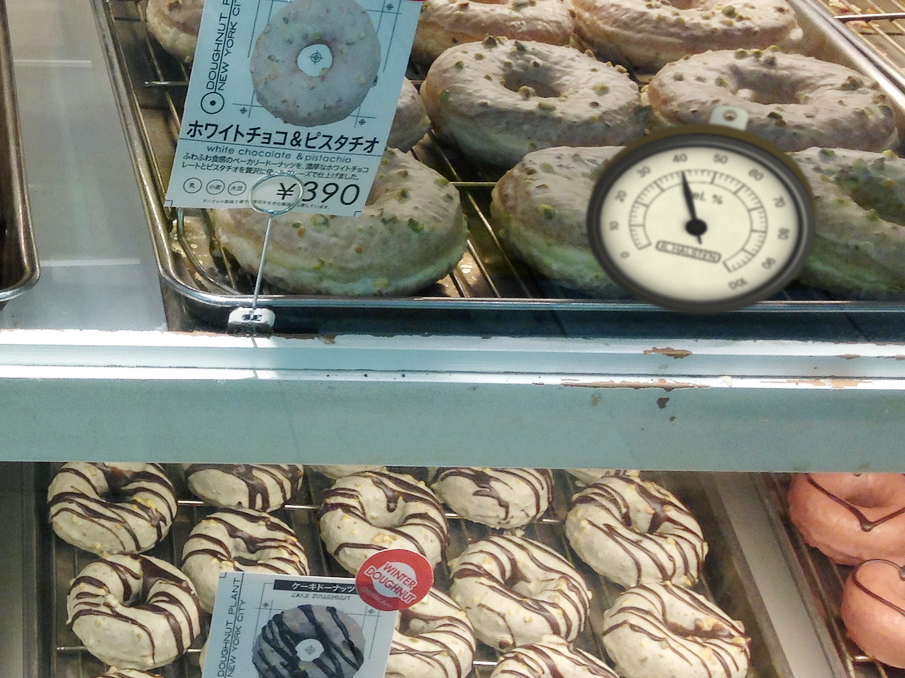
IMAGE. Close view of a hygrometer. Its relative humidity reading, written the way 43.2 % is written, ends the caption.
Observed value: 40 %
